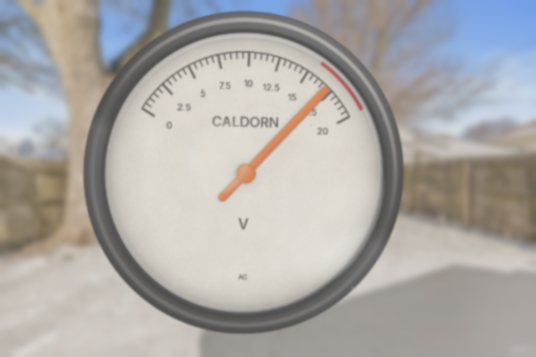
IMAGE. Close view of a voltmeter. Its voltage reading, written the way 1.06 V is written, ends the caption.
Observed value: 17 V
